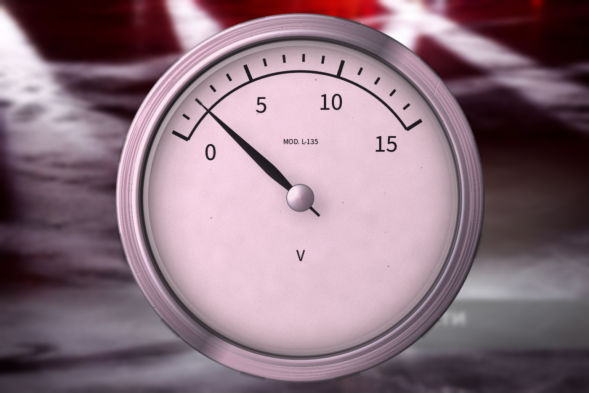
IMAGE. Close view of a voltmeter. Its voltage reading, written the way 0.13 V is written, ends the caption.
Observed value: 2 V
